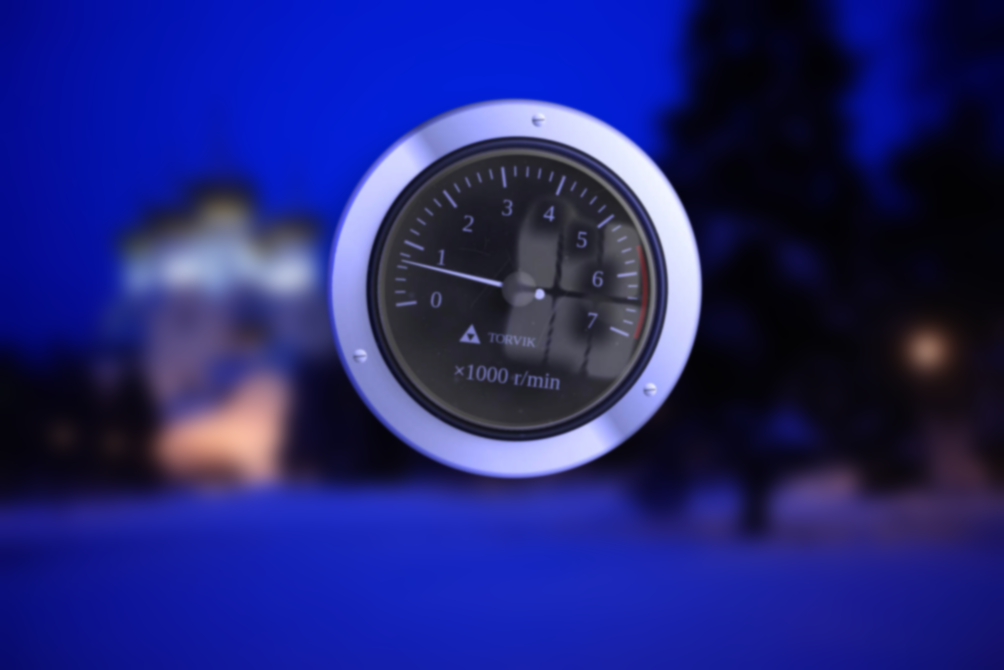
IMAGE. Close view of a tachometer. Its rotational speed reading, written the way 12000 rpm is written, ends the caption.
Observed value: 700 rpm
